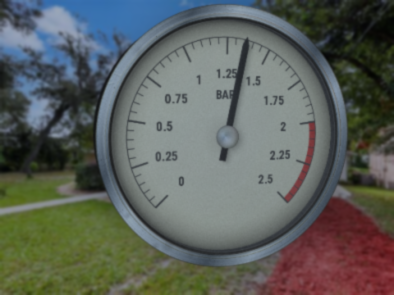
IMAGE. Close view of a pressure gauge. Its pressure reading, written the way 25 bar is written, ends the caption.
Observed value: 1.35 bar
